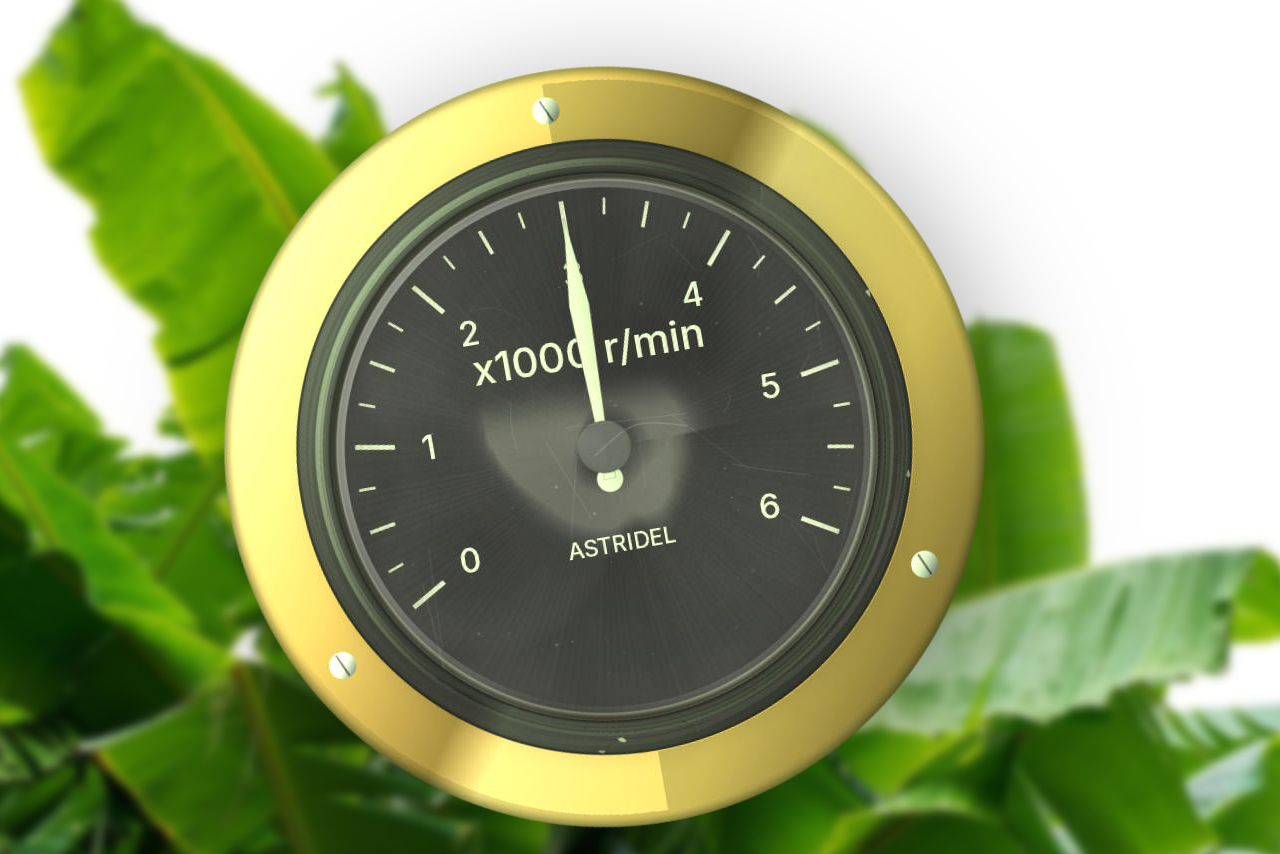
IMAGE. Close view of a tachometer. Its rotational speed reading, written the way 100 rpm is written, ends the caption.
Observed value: 3000 rpm
